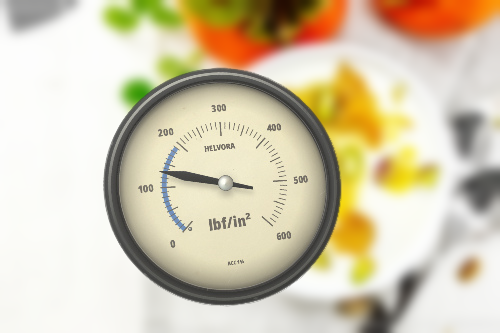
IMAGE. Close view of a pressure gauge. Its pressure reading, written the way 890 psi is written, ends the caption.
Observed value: 130 psi
